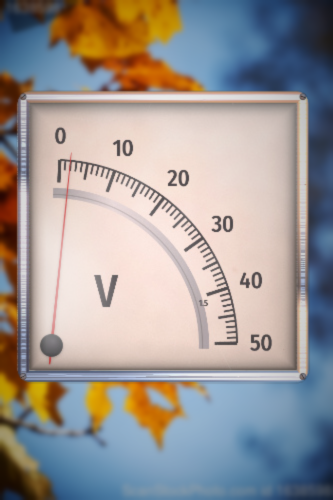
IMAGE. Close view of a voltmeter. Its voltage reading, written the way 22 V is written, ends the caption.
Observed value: 2 V
